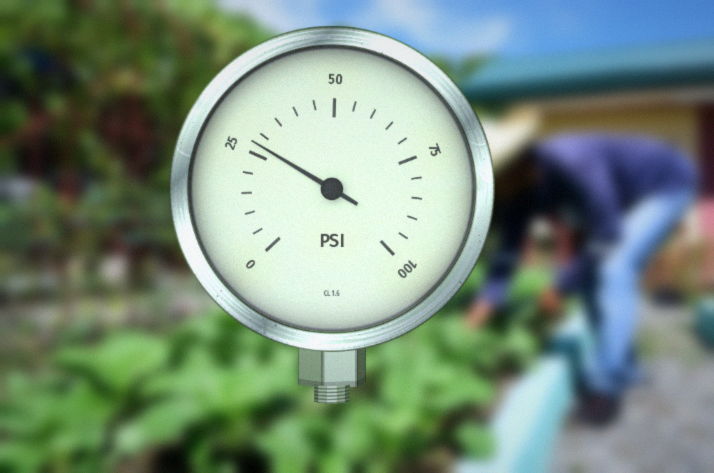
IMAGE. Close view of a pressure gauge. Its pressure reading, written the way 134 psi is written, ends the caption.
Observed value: 27.5 psi
